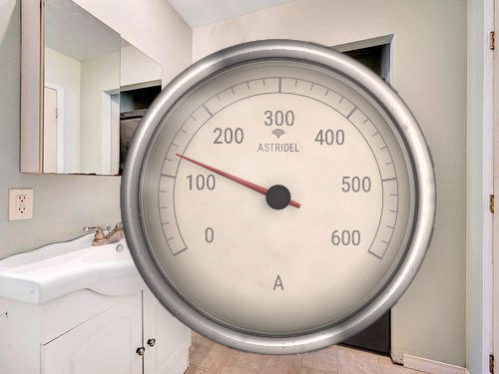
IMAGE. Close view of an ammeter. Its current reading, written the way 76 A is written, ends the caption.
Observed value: 130 A
